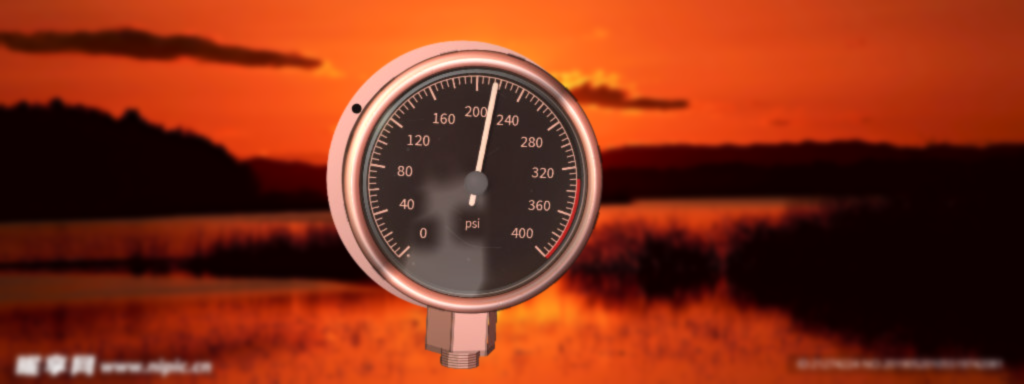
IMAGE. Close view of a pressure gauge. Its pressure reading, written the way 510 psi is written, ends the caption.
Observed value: 215 psi
